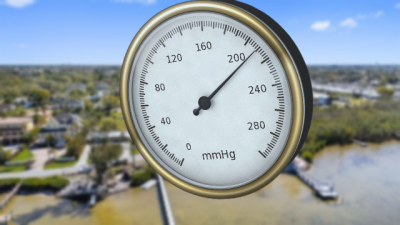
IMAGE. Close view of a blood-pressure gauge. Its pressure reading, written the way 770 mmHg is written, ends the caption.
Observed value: 210 mmHg
